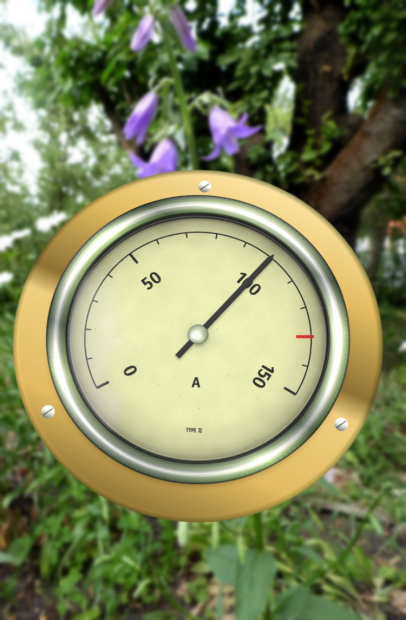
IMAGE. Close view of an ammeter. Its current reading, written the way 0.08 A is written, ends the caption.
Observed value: 100 A
